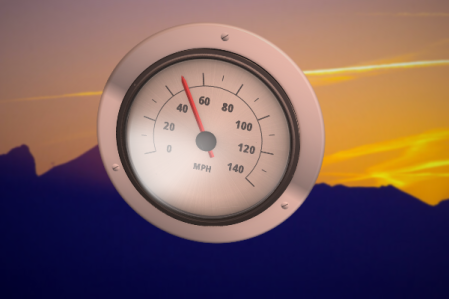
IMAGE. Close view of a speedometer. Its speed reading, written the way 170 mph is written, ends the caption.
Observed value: 50 mph
